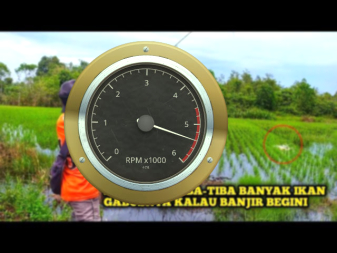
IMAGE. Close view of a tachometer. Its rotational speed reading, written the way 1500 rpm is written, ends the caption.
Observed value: 5400 rpm
